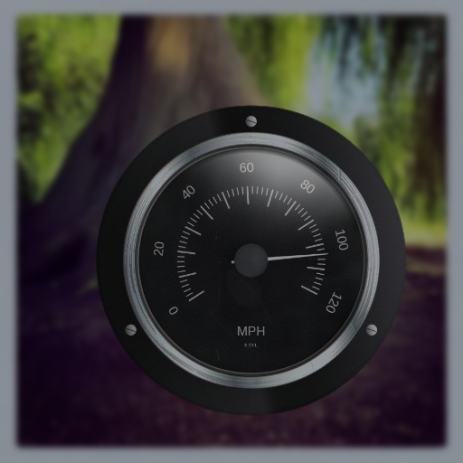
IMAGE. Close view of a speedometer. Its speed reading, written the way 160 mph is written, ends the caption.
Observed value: 104 mph
